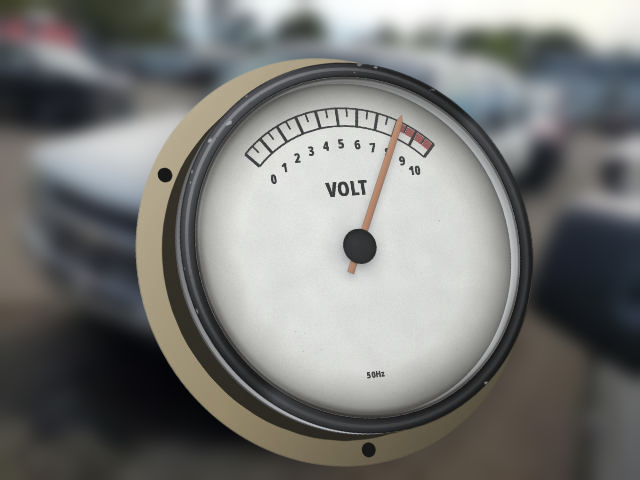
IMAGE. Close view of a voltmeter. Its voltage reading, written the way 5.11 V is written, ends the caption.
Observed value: 8 V
